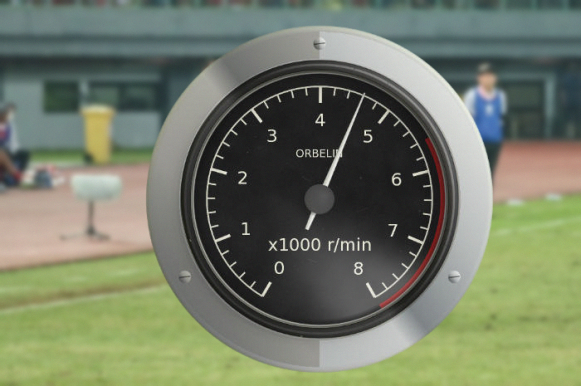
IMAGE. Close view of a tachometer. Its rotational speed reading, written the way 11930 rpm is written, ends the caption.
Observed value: 4600 rpm
